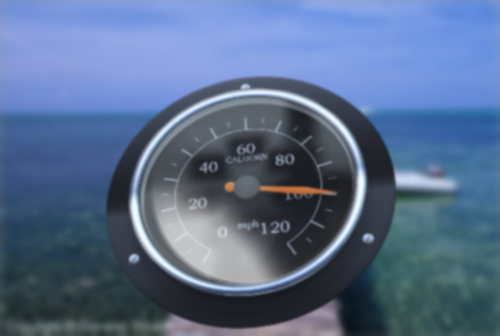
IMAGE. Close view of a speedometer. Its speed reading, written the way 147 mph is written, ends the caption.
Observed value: 100 mph
